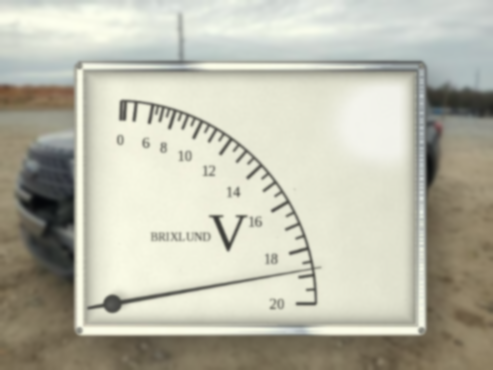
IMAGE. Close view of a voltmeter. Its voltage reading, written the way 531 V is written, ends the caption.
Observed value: 18.75 V
